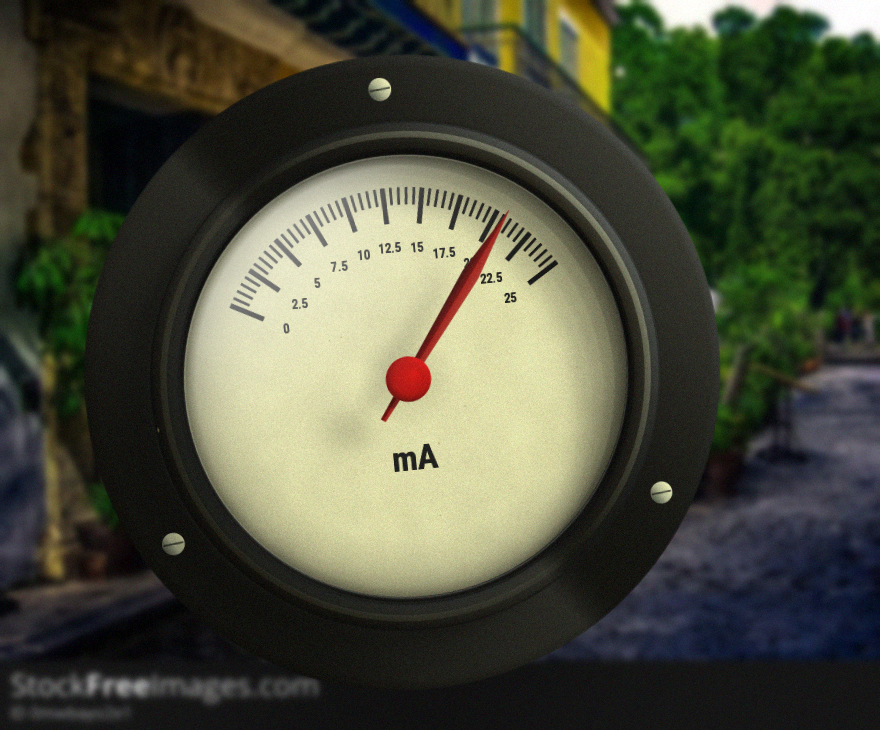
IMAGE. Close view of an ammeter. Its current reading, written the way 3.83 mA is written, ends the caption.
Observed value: 20.5 mA
